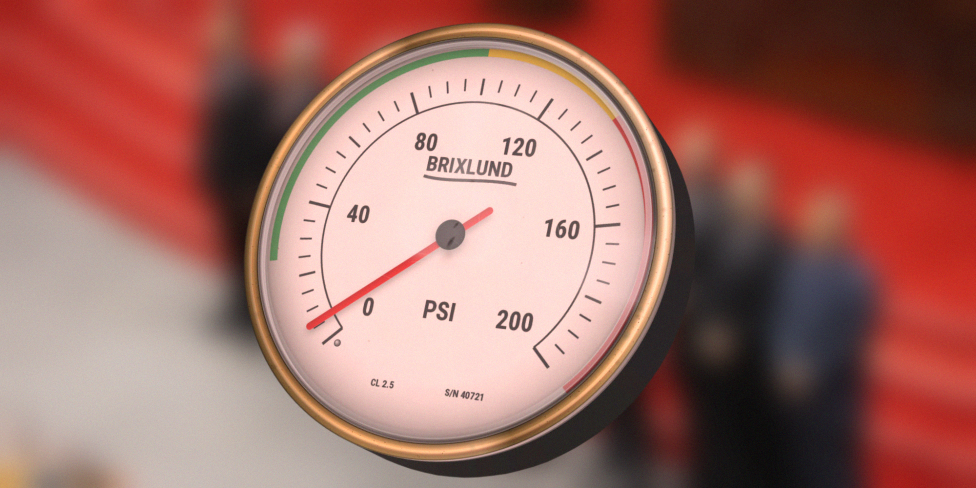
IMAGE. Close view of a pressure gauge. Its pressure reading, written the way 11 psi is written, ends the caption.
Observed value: 5 psi
